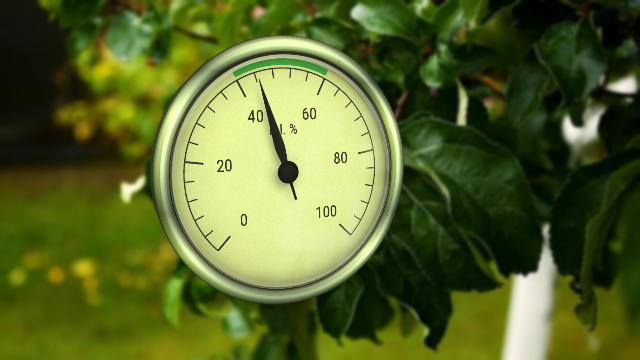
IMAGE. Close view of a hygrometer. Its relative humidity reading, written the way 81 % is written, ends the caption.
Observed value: 44 %
